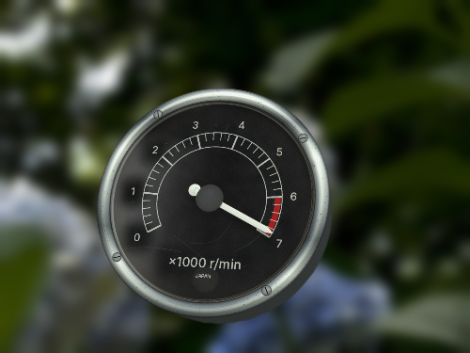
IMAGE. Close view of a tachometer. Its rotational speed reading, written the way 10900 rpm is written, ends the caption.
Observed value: 6900 rpm
